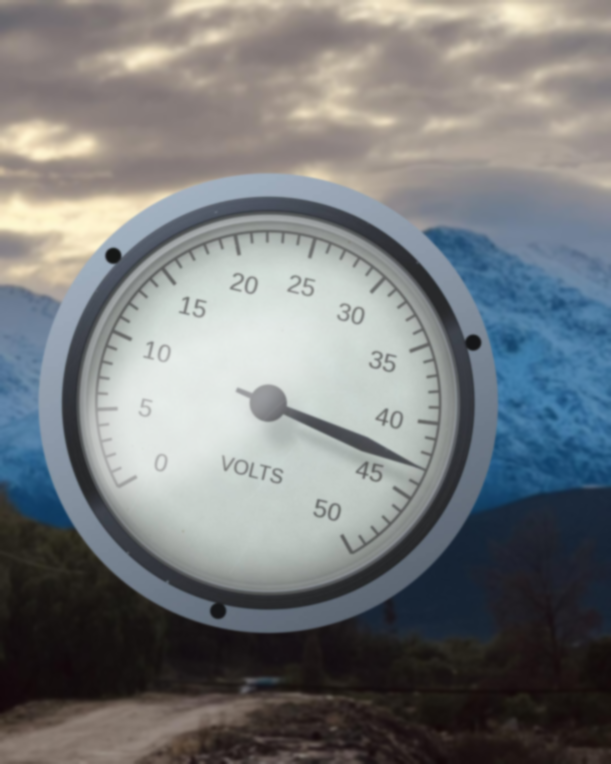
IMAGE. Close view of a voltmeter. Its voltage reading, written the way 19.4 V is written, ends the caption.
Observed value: 43 V
